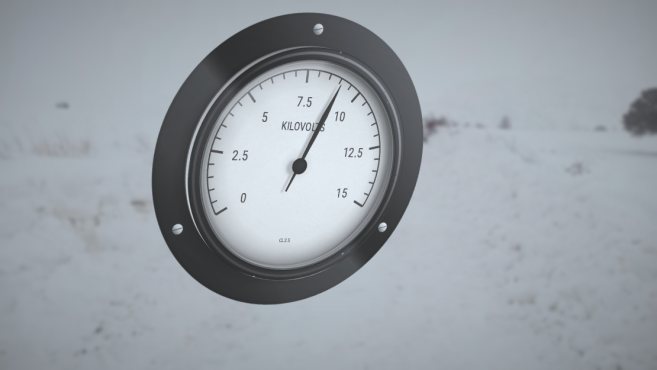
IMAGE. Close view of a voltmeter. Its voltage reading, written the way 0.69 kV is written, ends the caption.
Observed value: 9 kV
